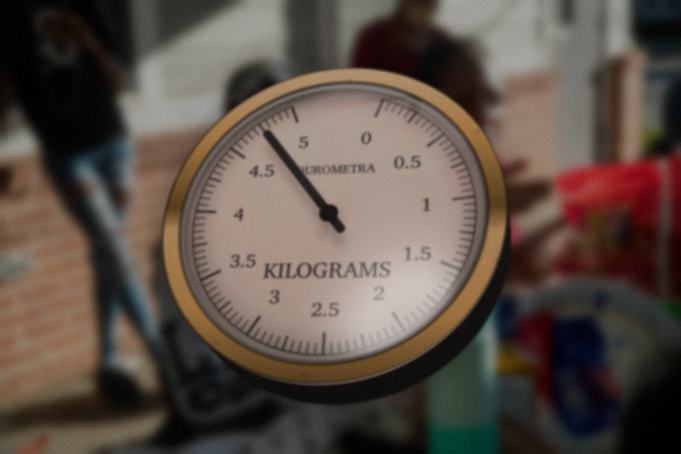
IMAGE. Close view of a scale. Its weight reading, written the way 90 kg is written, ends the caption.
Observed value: 4.75 kg
